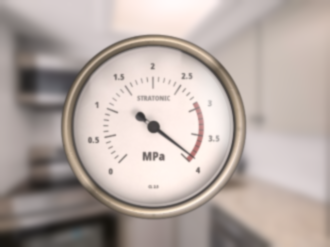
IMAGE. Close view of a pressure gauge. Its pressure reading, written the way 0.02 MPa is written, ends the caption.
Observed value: 3.9 MPa
